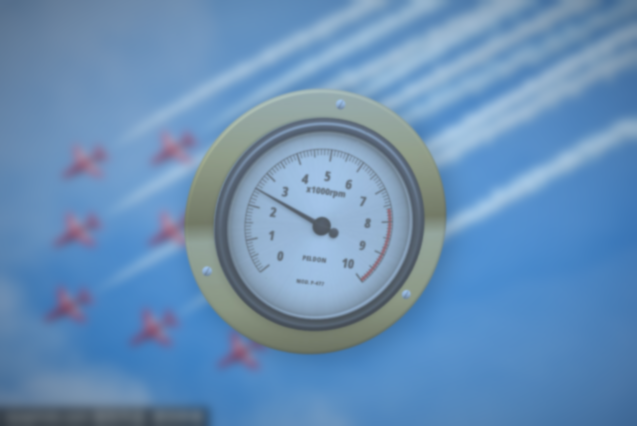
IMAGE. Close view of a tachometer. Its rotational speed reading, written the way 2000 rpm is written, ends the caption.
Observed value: 2500 rpm
